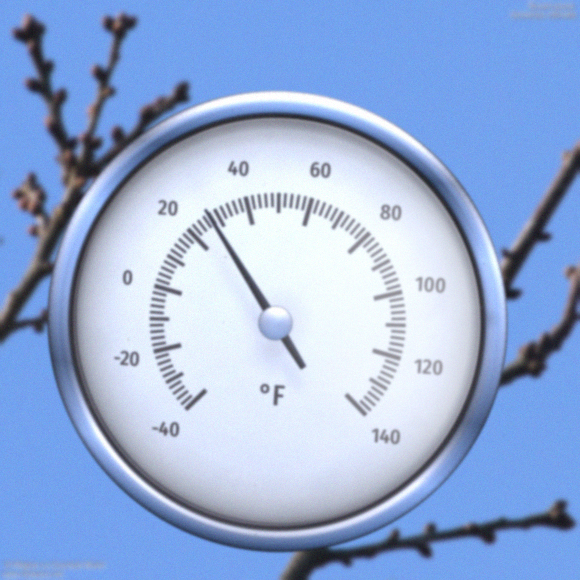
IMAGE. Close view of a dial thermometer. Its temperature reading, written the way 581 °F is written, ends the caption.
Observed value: 28 °F
